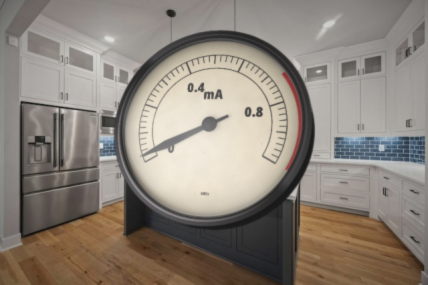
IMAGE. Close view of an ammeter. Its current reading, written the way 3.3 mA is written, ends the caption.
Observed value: 0.02 mA
